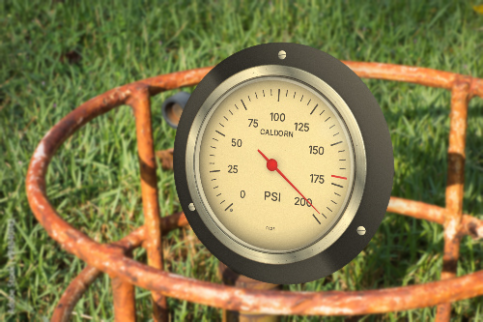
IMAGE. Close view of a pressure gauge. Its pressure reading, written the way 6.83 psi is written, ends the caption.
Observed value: 195 psi
